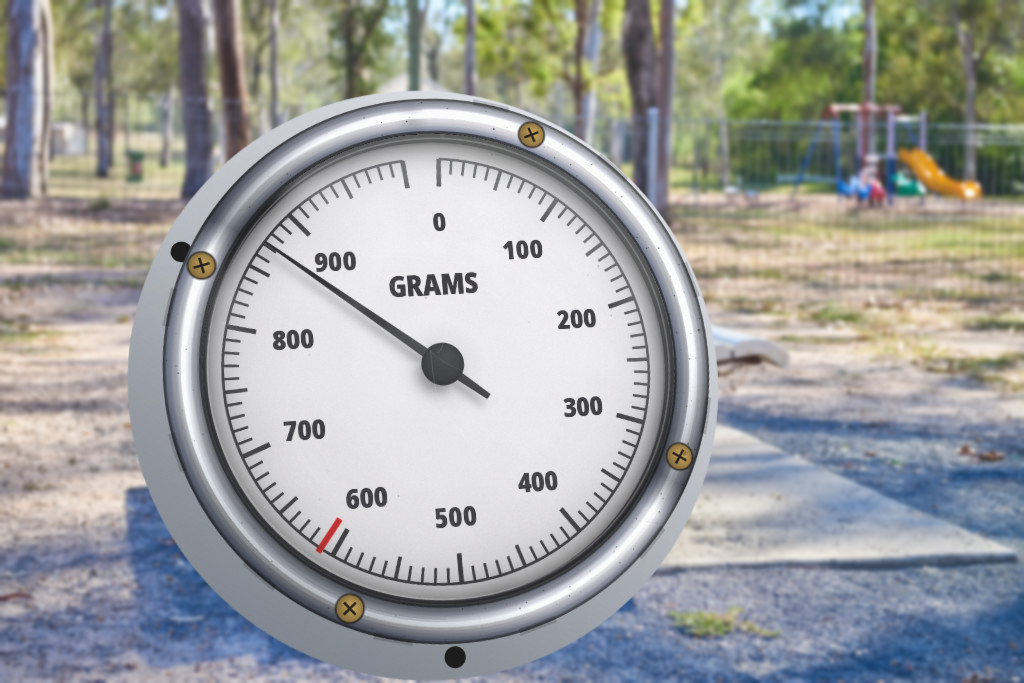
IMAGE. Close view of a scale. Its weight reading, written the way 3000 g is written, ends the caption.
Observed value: 870 g
